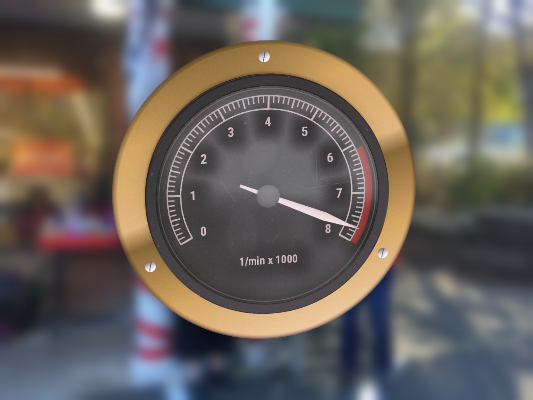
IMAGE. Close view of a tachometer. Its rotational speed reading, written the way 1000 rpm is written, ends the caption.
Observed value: 7700 rpm
